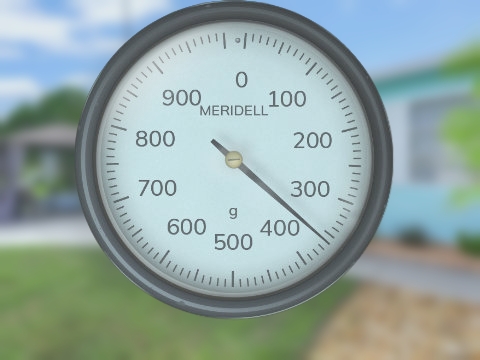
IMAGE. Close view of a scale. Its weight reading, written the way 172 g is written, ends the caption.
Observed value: 360 g
